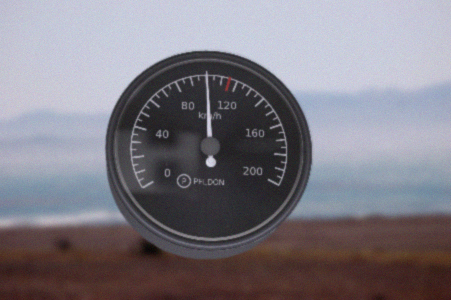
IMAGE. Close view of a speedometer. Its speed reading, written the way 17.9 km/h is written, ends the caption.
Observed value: 100 km/h
